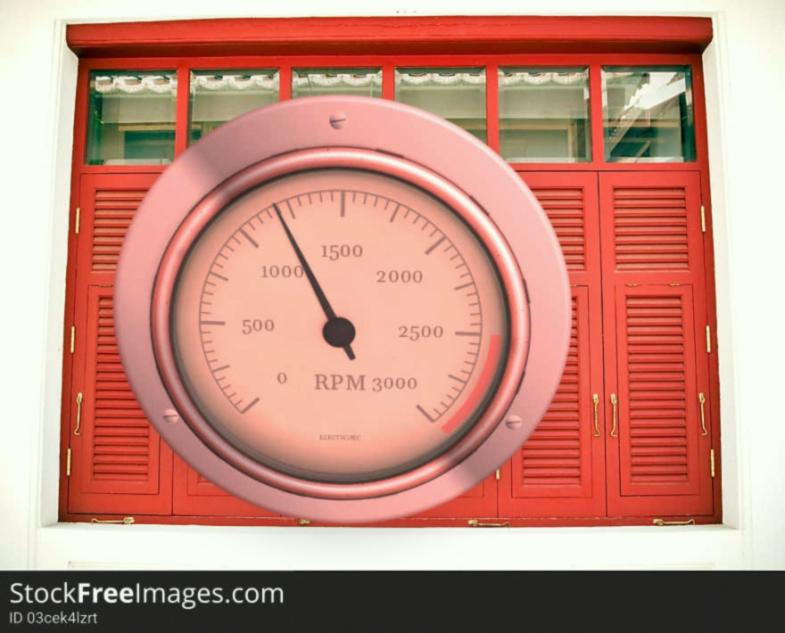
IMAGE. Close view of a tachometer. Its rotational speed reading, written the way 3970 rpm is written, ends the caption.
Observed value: 1200 rpm
